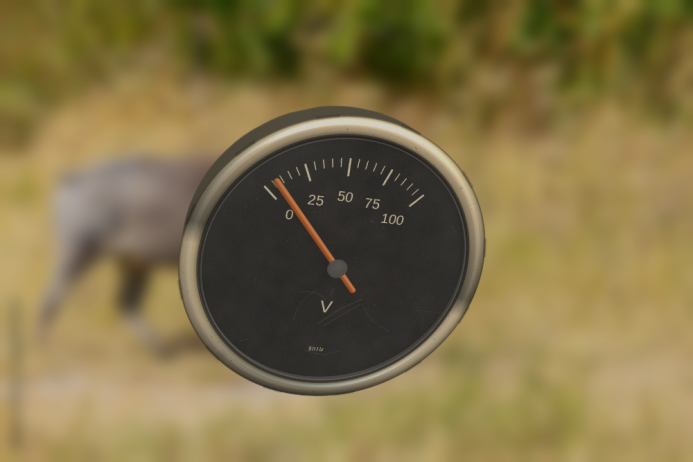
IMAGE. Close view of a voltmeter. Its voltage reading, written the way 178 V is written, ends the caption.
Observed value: 7.5 V
